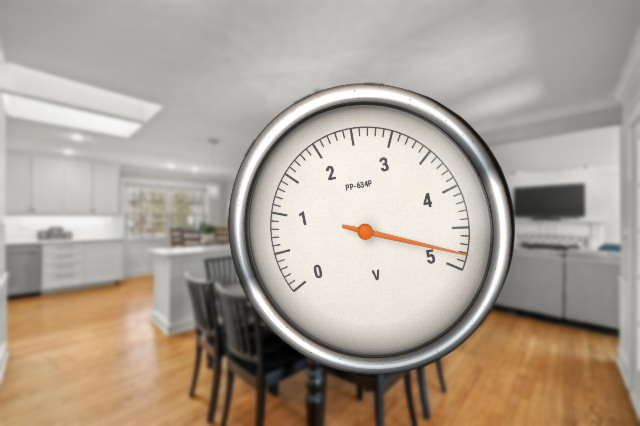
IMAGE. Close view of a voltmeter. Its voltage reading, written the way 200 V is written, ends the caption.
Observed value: 4.8 V
